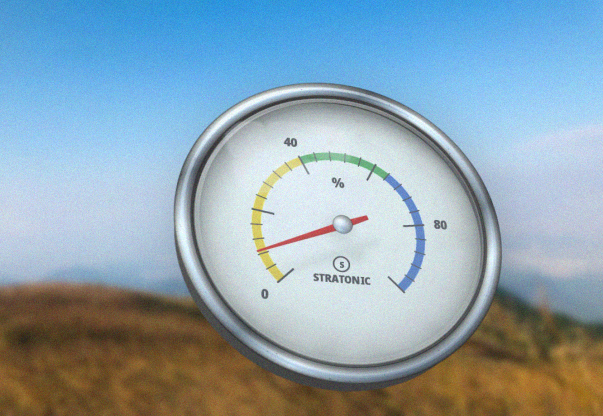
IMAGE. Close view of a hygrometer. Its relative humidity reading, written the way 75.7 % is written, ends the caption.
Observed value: 8 %
